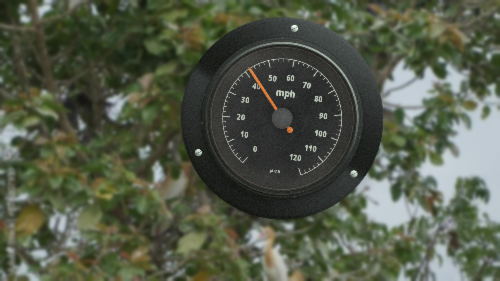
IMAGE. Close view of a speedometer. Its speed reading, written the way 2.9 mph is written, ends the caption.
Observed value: 42 mph
